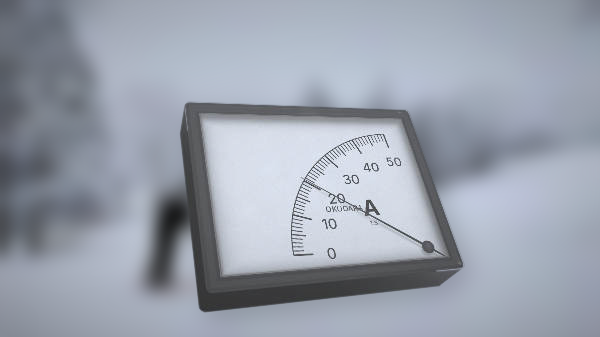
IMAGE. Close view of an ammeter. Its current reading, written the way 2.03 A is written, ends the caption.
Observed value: 20 A
